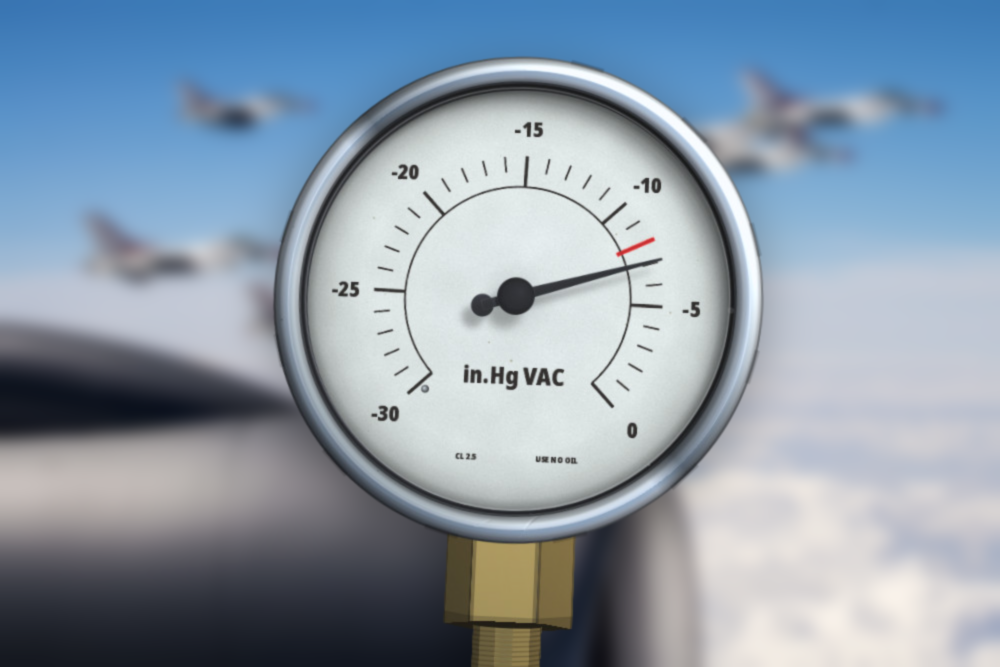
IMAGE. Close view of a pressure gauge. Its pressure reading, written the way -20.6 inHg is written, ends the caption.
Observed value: -7 inHg
